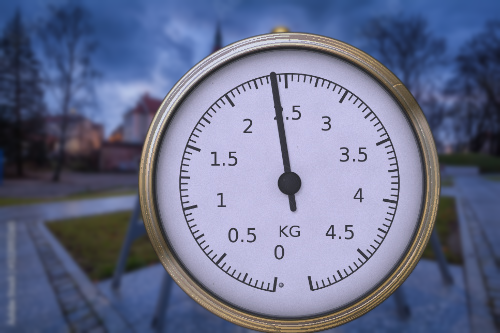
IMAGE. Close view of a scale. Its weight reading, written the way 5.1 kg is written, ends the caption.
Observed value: 2.4 kg
